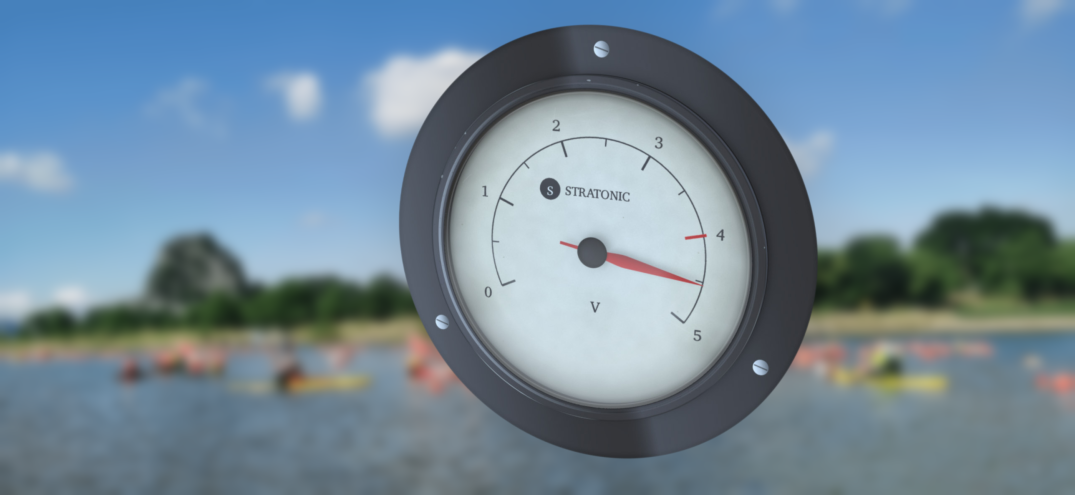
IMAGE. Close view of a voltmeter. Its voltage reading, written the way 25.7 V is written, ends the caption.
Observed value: 4.5 V
